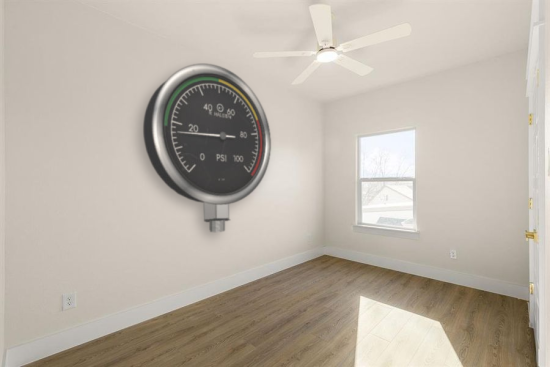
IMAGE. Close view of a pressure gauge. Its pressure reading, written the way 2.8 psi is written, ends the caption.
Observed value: 16 psi
